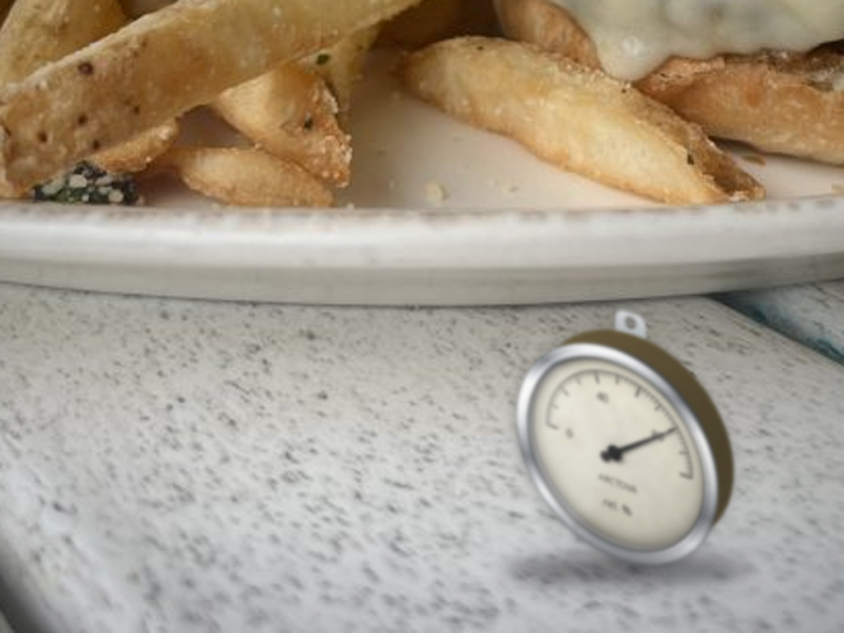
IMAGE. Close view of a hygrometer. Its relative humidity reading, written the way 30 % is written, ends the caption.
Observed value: 80 %
